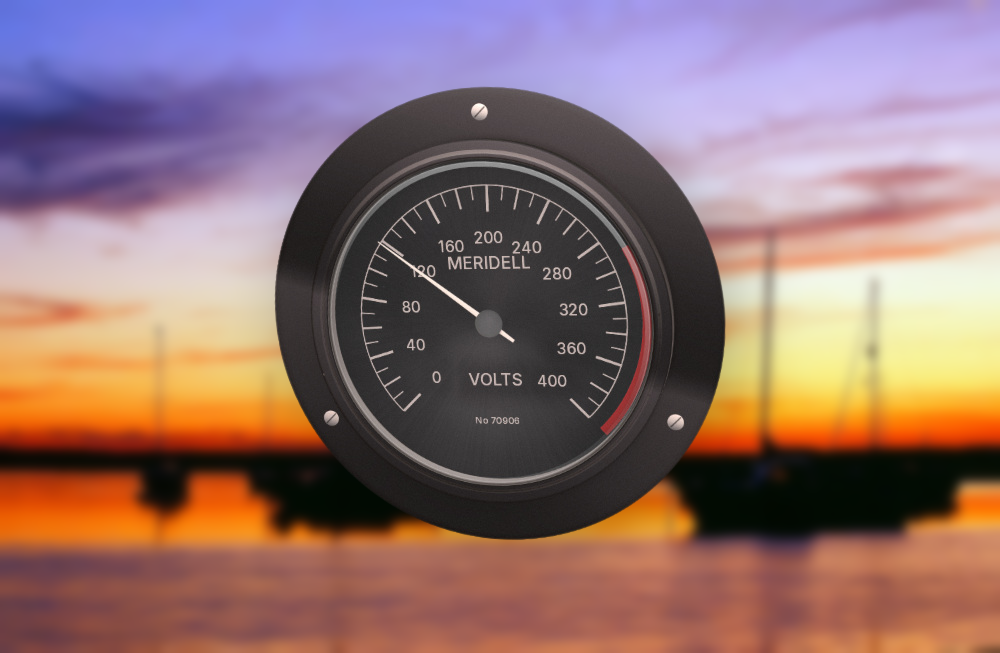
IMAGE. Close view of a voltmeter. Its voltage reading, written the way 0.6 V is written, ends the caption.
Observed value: 120 V
